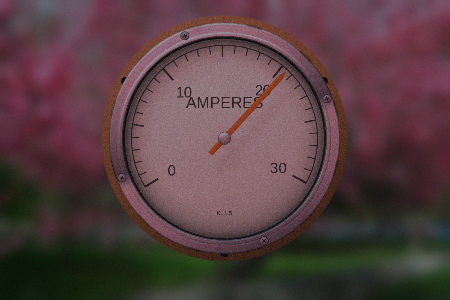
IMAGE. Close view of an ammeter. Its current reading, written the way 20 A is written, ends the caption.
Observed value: 20.5 A
